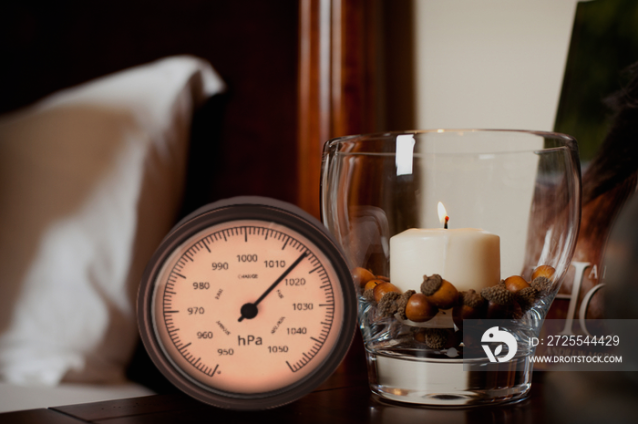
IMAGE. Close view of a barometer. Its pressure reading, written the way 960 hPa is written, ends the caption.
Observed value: 1015 hPa
